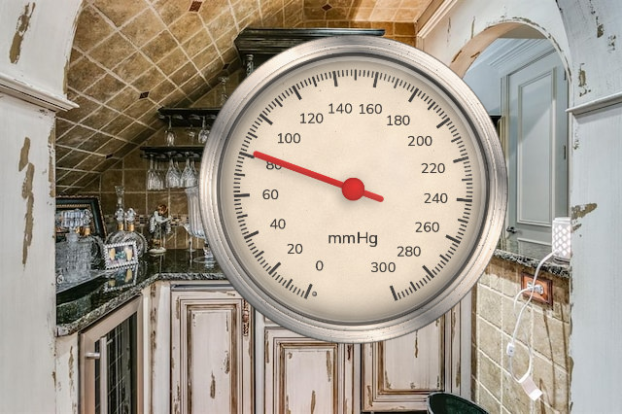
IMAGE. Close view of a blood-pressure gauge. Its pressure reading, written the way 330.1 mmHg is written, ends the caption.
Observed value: 82 mmHg
